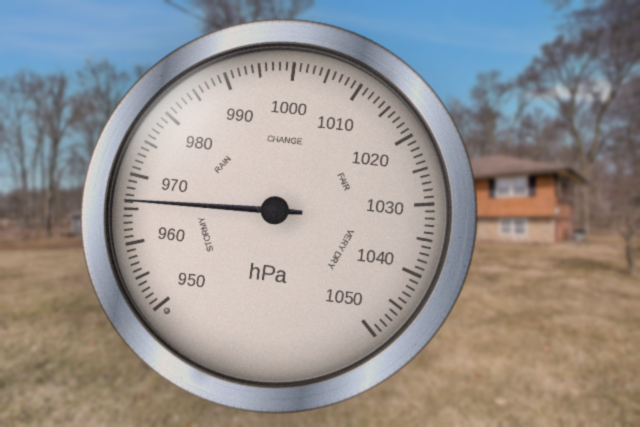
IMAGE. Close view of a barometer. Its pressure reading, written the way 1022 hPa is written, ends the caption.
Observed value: 966 hPa
